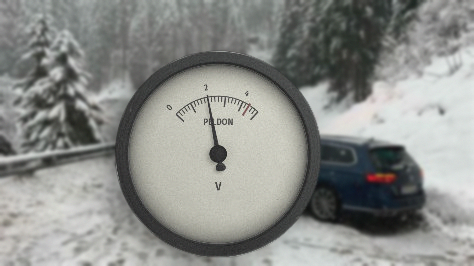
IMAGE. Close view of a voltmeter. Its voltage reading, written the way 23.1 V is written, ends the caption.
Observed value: 2 V
